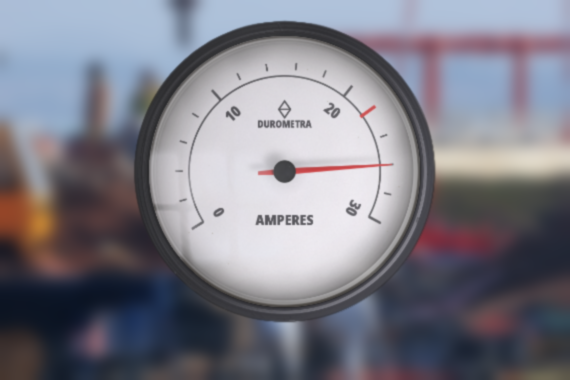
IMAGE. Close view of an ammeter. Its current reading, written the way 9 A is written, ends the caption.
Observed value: 26 A
